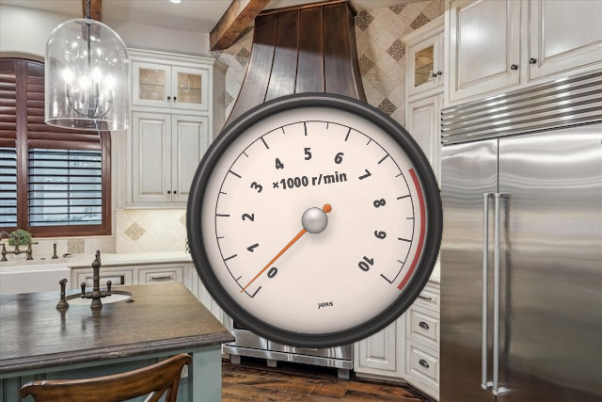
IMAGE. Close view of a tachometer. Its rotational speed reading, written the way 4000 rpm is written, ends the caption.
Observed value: 250 rpm
